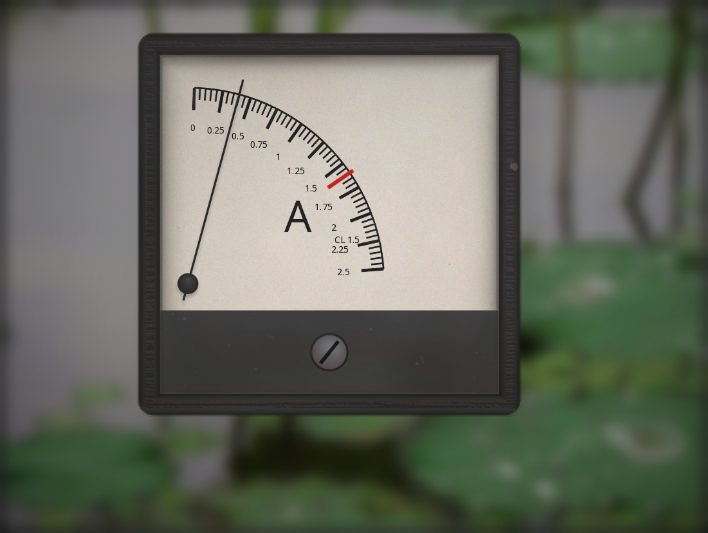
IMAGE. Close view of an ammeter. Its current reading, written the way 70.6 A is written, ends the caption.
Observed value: 0.4 A
